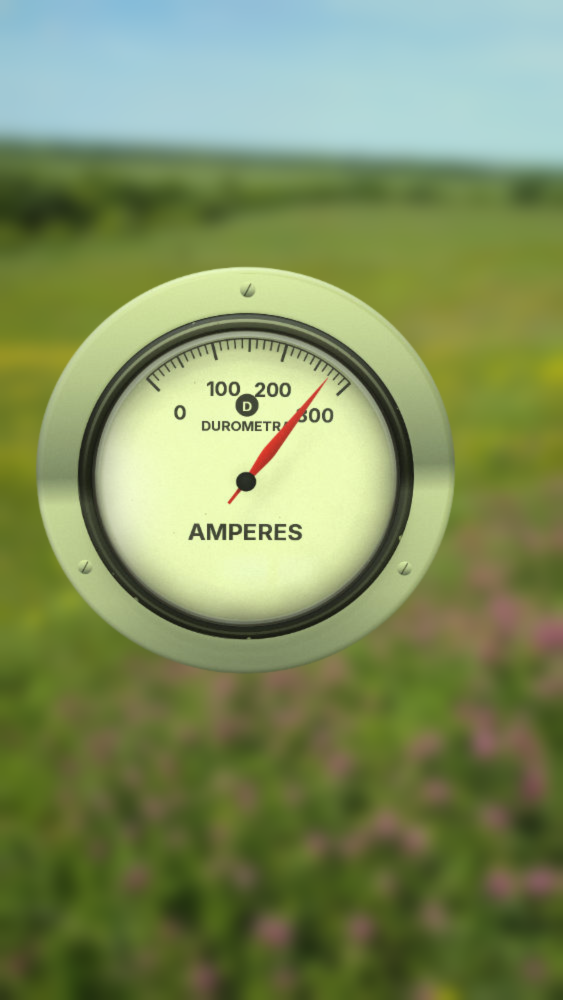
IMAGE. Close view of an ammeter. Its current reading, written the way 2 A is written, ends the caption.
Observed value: 270 A
